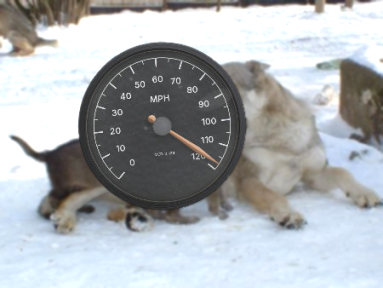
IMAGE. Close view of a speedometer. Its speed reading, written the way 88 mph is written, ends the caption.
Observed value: 117.5 mph
